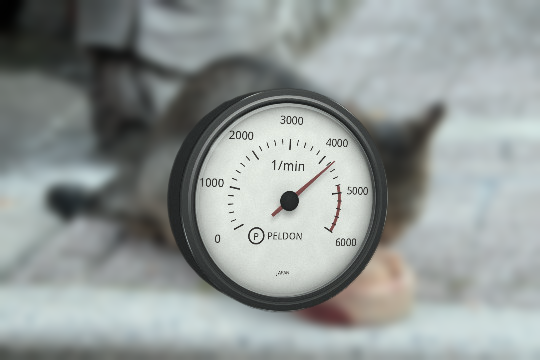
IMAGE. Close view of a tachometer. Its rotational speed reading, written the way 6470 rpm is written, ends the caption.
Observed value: 4200 rpm
